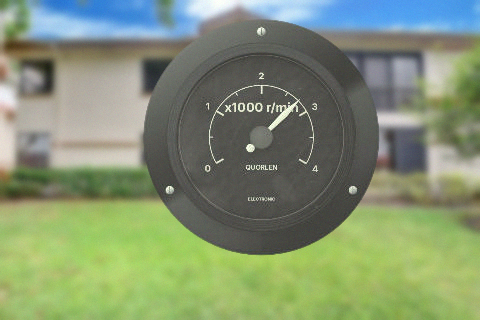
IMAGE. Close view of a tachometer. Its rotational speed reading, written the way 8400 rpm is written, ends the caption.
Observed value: 2750 rpm
